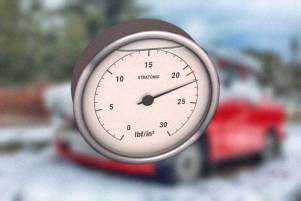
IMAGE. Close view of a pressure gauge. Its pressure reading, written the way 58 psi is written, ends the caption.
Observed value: 22 psi
